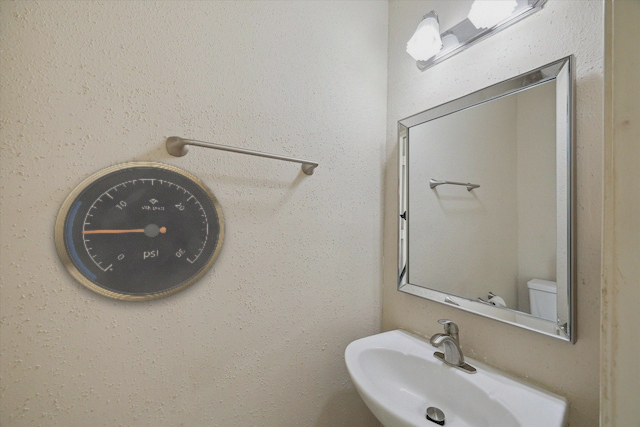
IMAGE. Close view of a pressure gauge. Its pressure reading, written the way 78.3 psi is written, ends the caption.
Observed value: 5 psi
